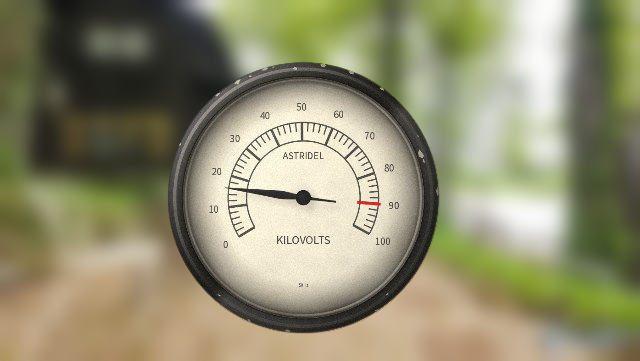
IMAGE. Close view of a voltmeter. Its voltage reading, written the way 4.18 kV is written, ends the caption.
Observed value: 16 kV
